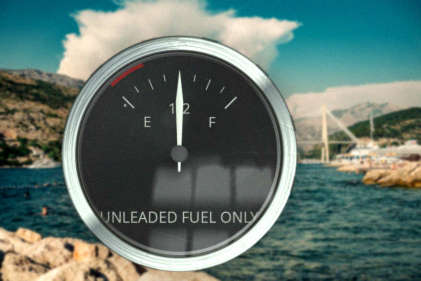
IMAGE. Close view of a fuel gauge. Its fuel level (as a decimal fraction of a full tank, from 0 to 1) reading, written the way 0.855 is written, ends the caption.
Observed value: 0.5
